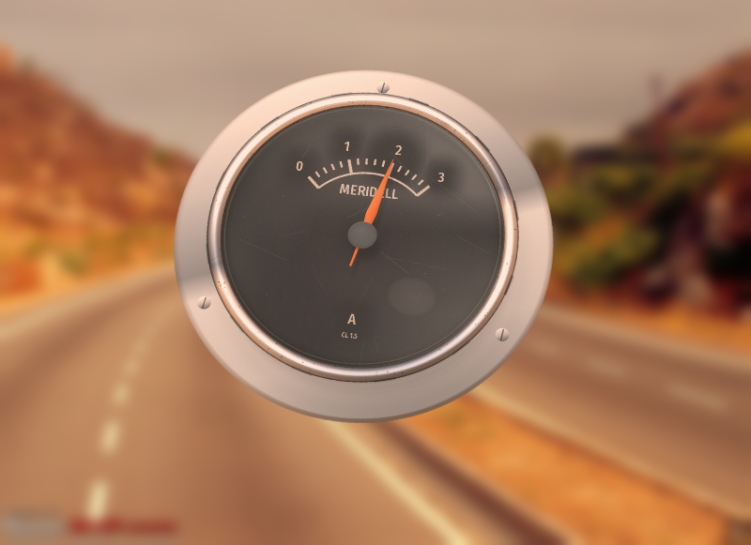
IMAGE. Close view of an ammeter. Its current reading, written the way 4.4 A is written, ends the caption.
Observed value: 2 A
